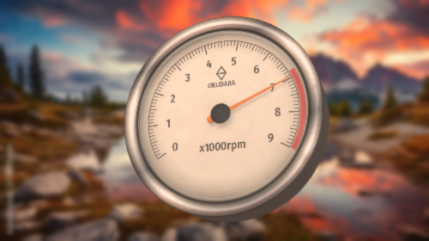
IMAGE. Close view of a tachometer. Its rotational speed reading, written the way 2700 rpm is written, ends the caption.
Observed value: 7000 rpm
